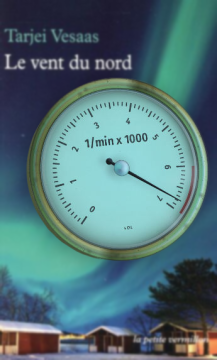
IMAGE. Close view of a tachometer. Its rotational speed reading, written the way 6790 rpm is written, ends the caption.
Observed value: 6800 rpm
